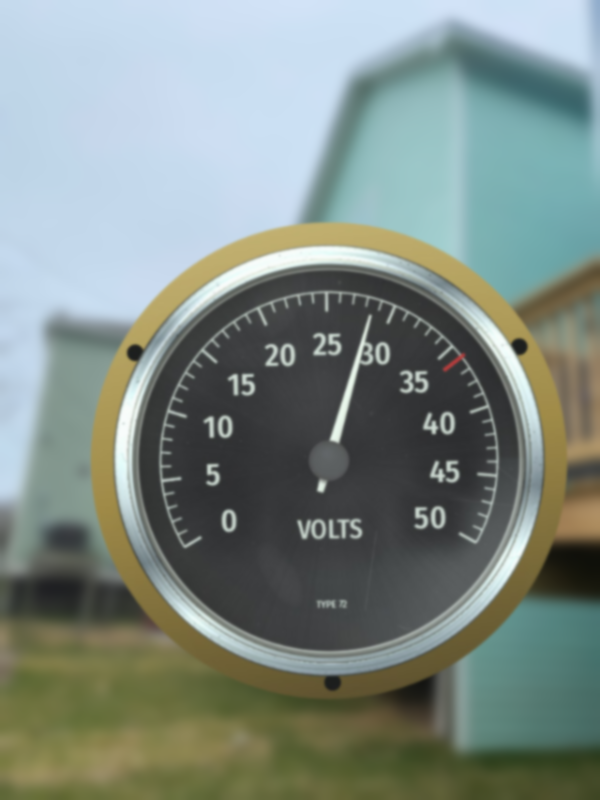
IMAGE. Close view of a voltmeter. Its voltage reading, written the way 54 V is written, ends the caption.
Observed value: 28.5 V
